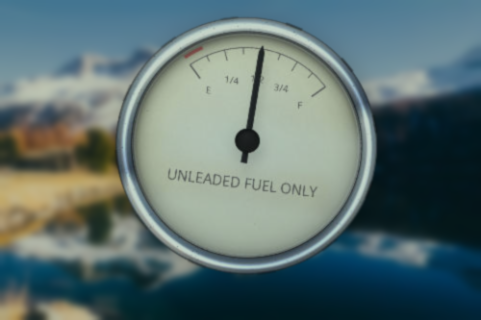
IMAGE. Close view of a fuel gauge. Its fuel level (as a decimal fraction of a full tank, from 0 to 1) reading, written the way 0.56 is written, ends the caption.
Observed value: 0.5
